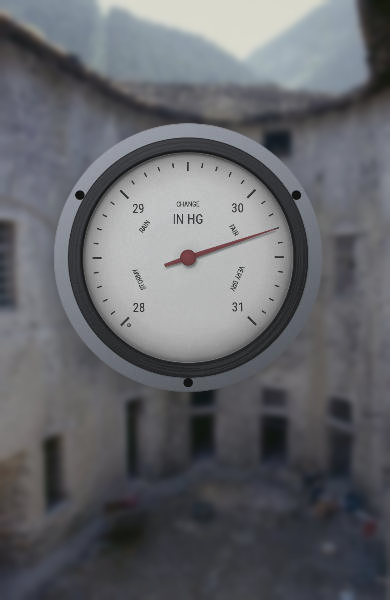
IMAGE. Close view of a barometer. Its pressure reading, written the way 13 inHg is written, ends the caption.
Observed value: 30.3 inHg
